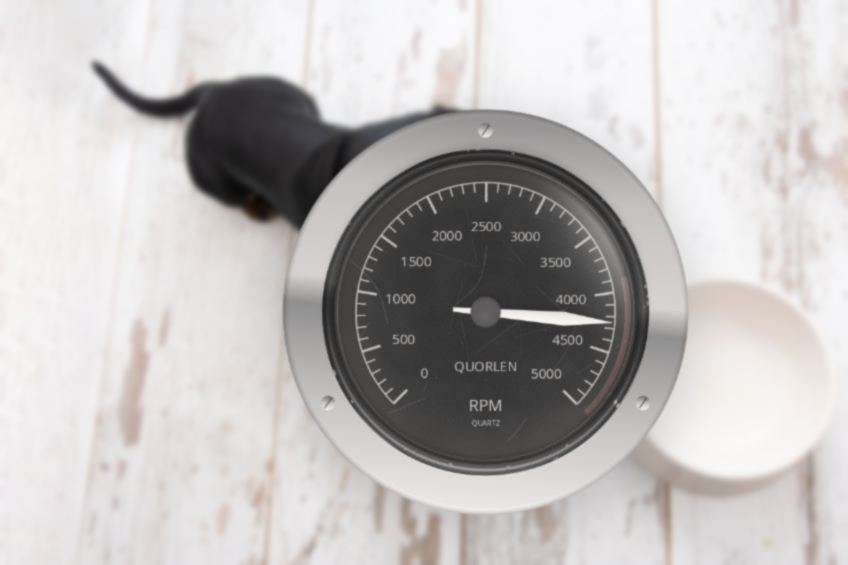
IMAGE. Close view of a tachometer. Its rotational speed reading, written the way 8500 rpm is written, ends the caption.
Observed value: 4250 rpm
